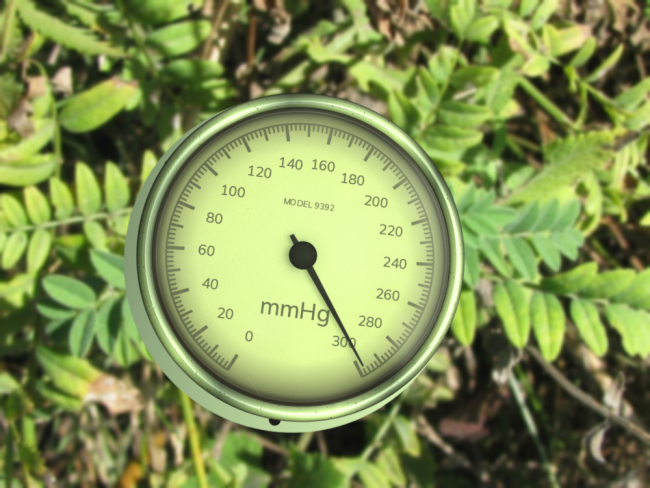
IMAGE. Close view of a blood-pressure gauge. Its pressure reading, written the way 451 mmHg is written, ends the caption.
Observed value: 298 mmHg
